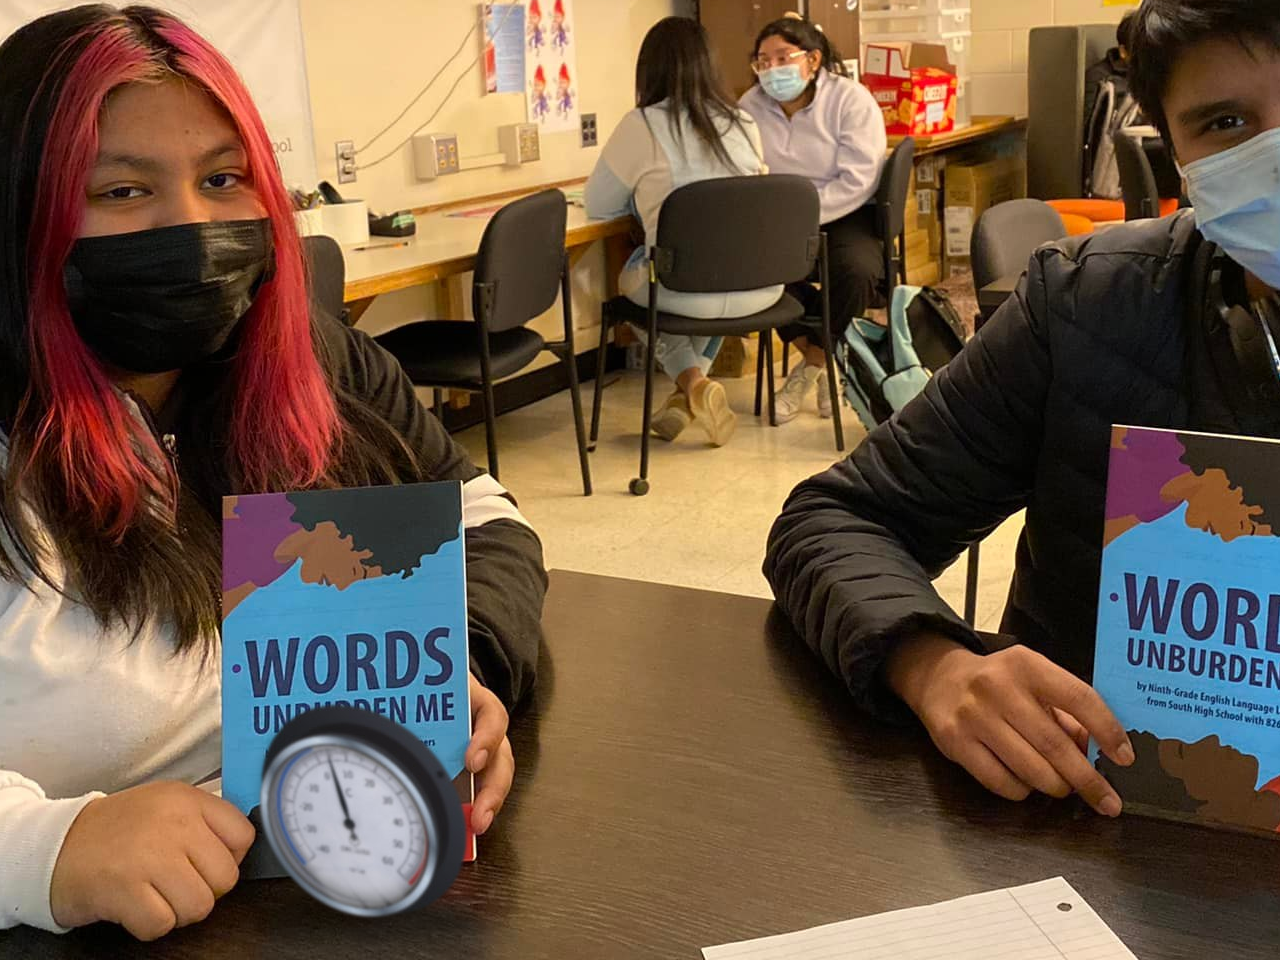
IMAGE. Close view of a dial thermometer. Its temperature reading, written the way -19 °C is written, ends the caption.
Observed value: 5 °C
